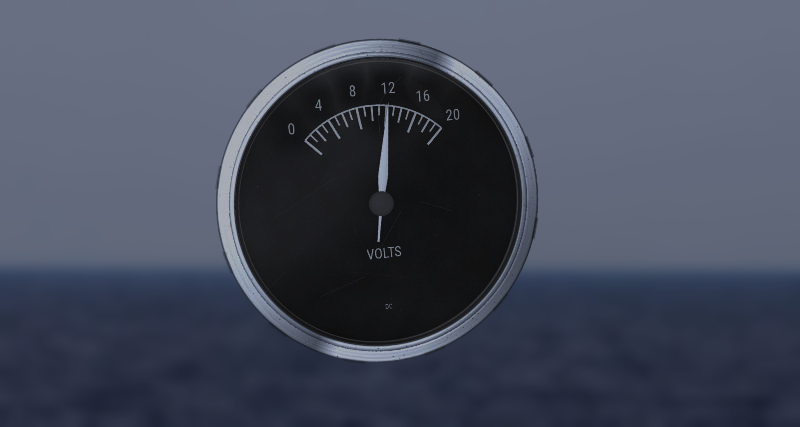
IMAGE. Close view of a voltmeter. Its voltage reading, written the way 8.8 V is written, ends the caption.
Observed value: 12 V
